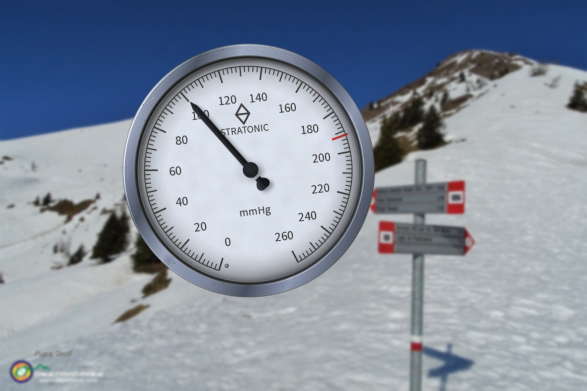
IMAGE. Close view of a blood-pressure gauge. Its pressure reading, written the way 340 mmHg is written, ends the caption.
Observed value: 100 mmHg
